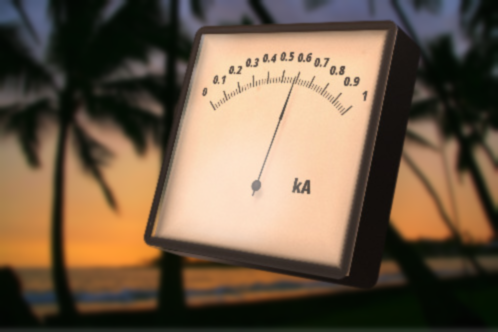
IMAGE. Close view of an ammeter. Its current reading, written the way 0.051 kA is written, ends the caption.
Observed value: 0.6 kA
